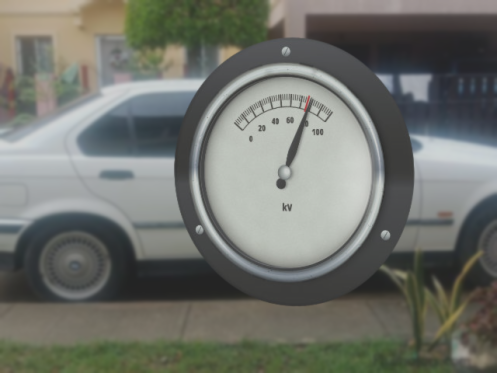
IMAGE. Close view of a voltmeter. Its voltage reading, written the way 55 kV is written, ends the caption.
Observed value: 80 kV
